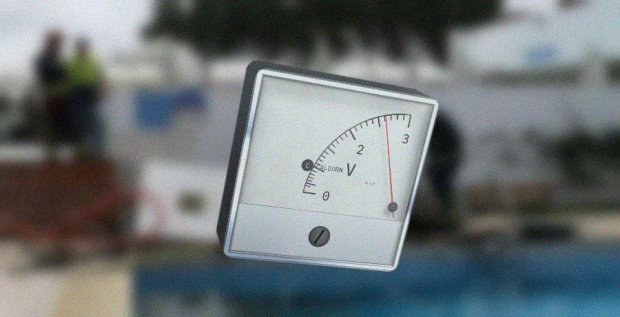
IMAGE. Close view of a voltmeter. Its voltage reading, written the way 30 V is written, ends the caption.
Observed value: 2.6 V
